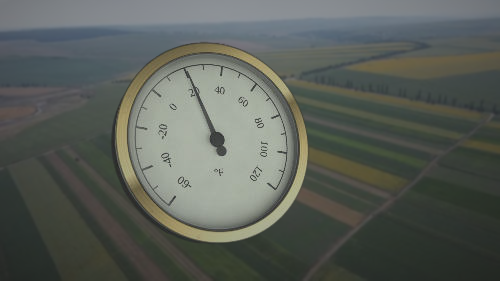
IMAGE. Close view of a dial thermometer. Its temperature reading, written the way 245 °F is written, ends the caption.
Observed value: 20 °F
